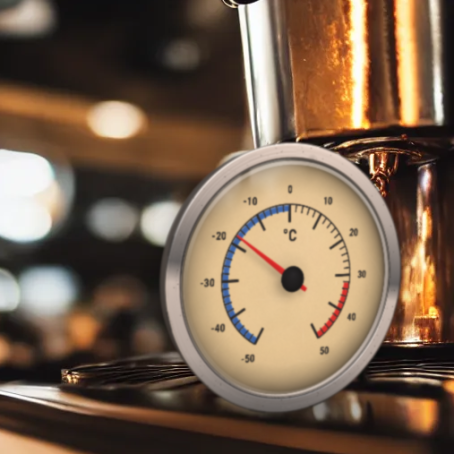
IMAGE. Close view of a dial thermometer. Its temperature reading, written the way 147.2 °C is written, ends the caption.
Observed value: -18 °C
